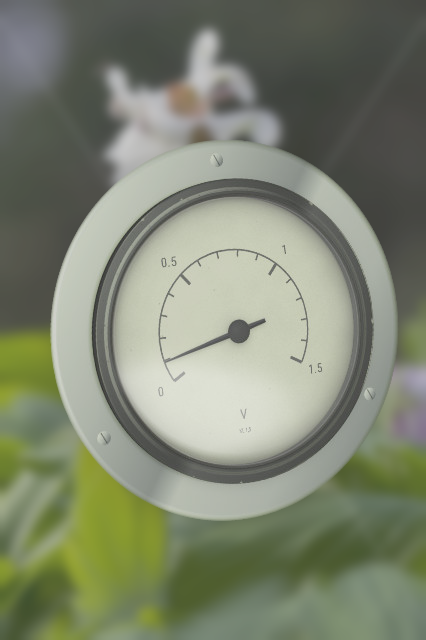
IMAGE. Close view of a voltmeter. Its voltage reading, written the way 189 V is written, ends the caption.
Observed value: 0.1 V
